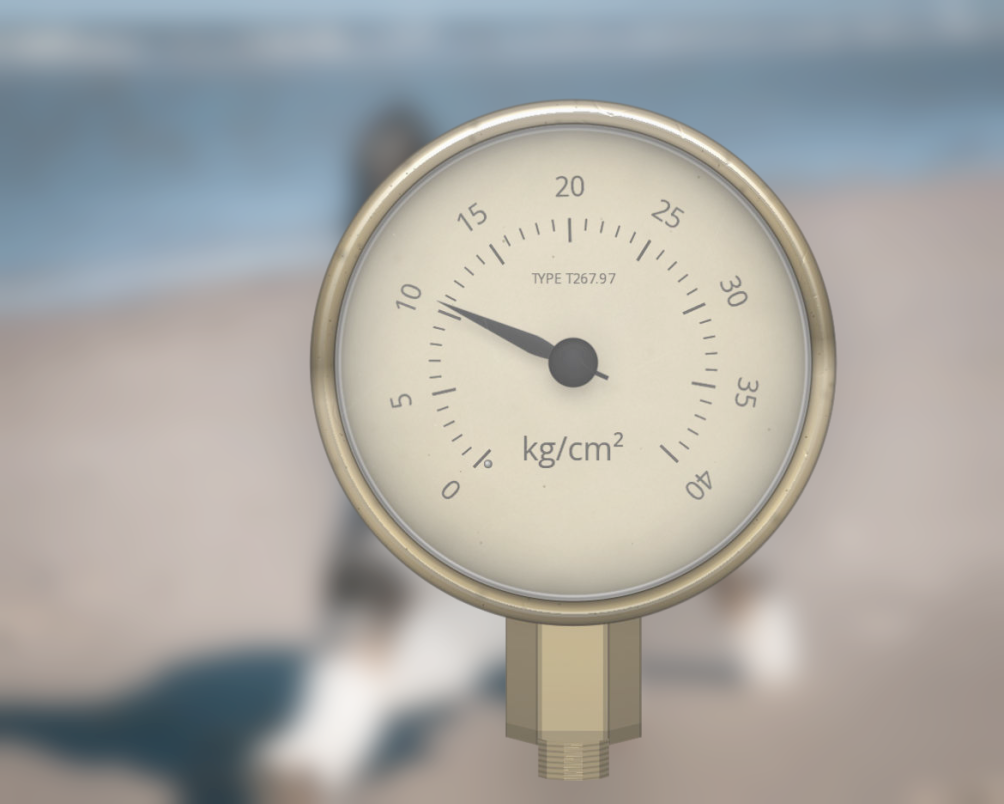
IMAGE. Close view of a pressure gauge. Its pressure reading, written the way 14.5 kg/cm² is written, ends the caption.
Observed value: 10.5 kg/cm²
